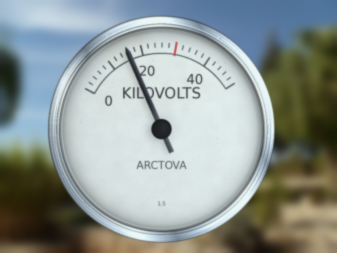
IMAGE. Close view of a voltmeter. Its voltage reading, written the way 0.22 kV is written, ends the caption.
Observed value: 16 kV
